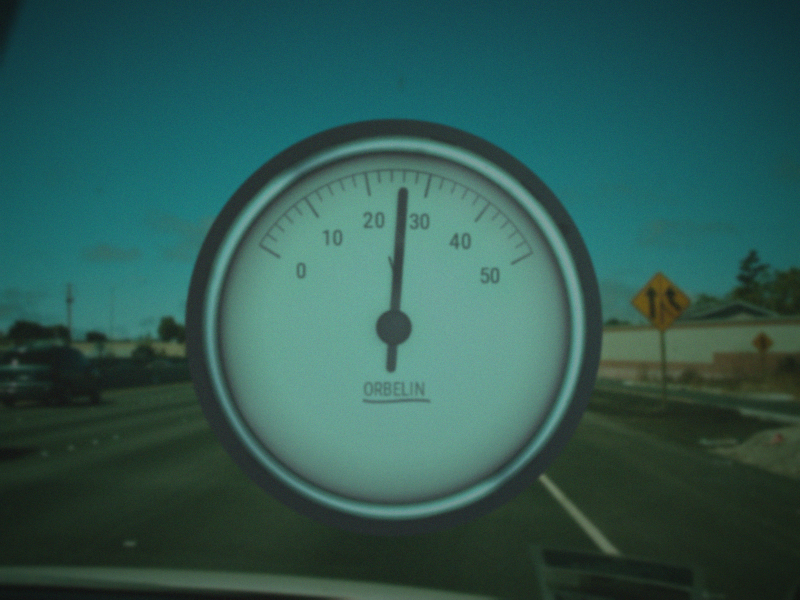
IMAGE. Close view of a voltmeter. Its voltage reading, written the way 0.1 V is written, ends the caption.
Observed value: 26 V
